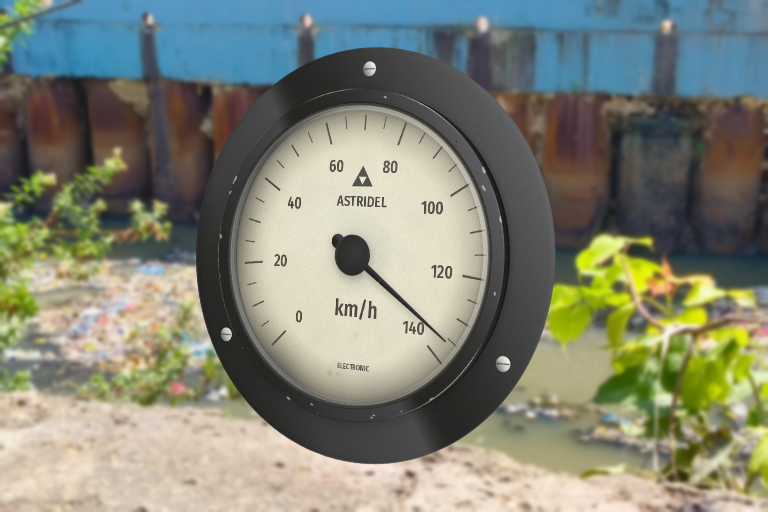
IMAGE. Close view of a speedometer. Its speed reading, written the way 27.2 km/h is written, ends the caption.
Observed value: 135 km/h
